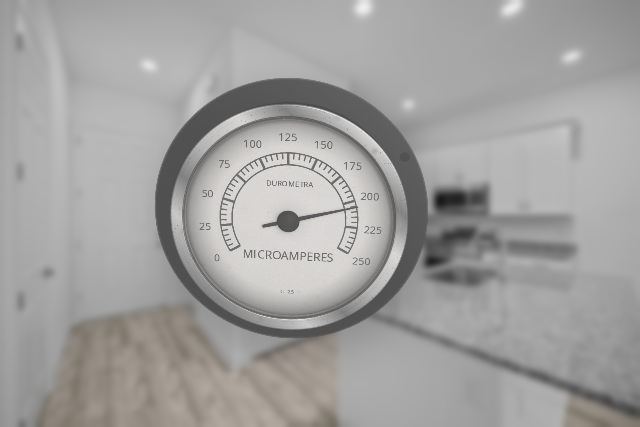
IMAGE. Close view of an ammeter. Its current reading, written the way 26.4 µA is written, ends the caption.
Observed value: 205 µA
